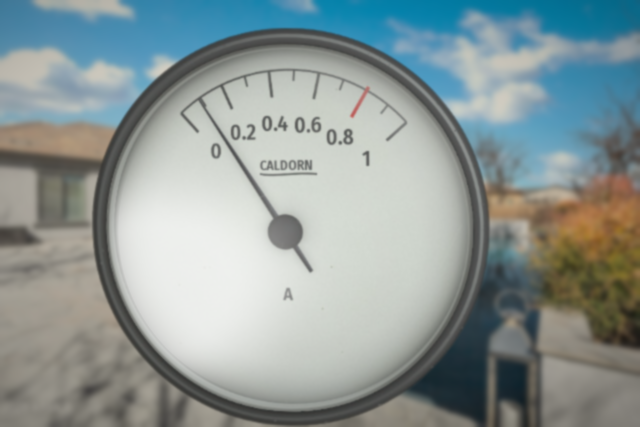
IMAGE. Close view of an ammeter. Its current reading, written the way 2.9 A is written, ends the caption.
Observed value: 0.1 A
